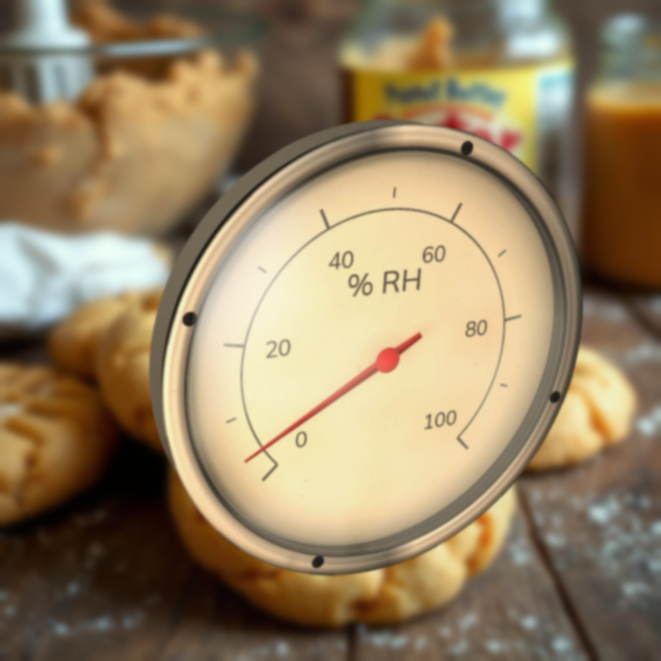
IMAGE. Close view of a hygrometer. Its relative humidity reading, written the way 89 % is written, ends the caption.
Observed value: 5 %
